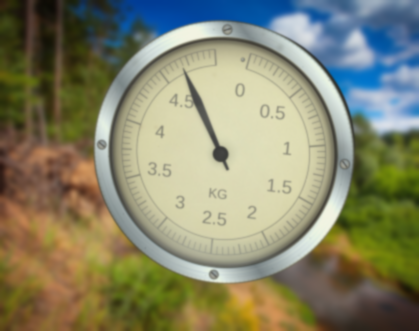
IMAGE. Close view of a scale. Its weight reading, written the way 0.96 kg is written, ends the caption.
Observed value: 4.7 kg
